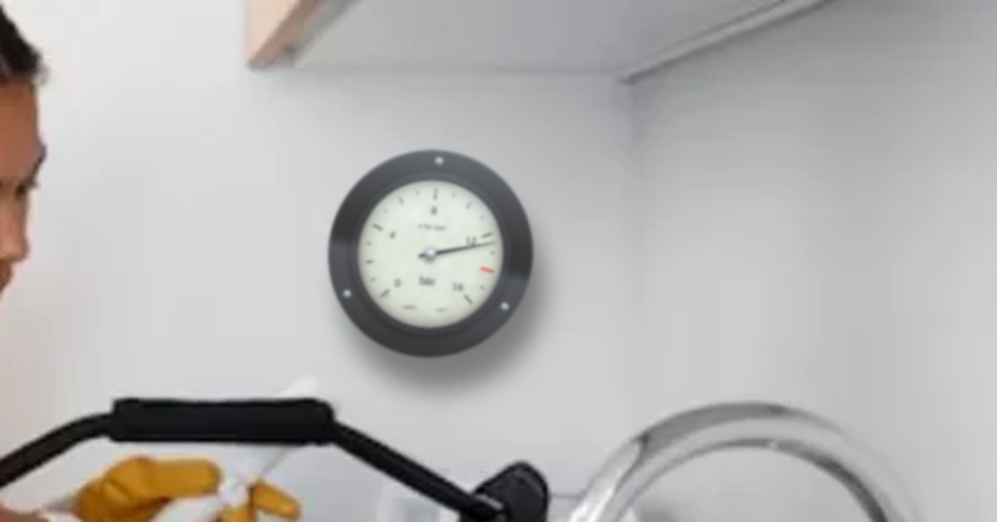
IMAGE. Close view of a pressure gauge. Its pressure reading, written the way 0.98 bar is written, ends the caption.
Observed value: 12.5 bar
